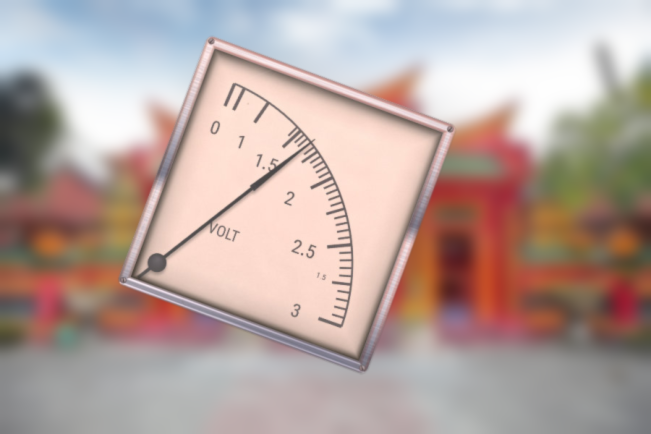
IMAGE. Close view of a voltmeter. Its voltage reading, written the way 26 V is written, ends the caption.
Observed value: 1.65 V
